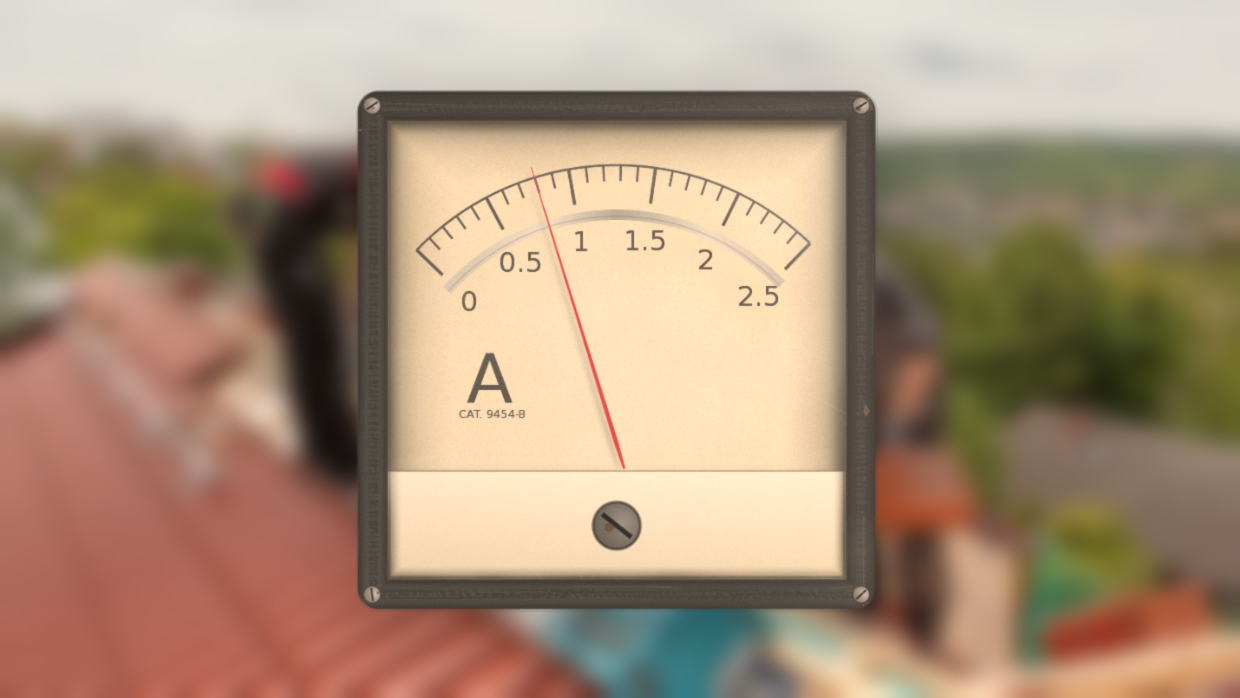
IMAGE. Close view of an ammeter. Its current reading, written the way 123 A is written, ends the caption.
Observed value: 0.8 A
